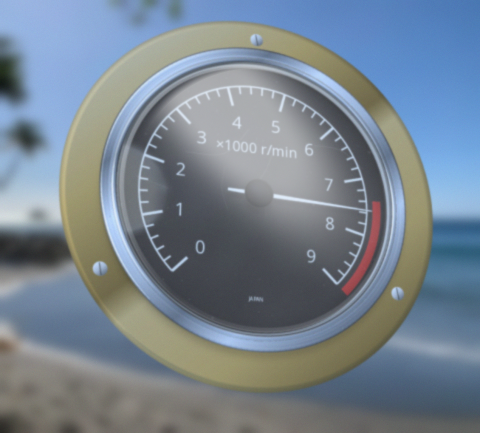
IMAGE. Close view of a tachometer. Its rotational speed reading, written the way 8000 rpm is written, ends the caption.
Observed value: 7600 rpm
